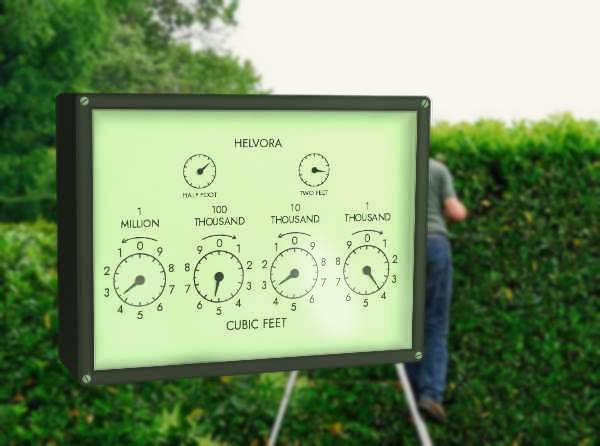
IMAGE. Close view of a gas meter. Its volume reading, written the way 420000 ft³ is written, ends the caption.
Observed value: 353400 ft³
